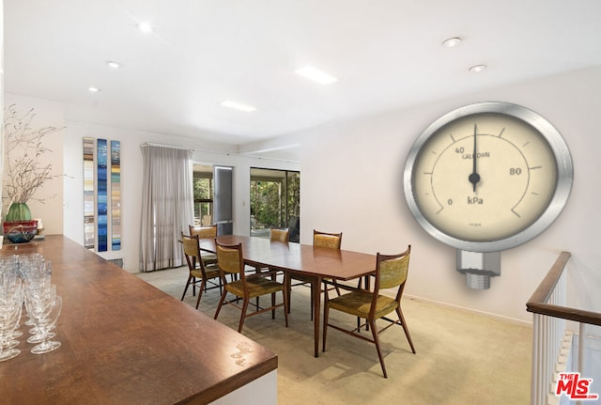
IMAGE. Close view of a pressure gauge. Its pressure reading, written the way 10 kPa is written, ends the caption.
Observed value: 50 kPa
